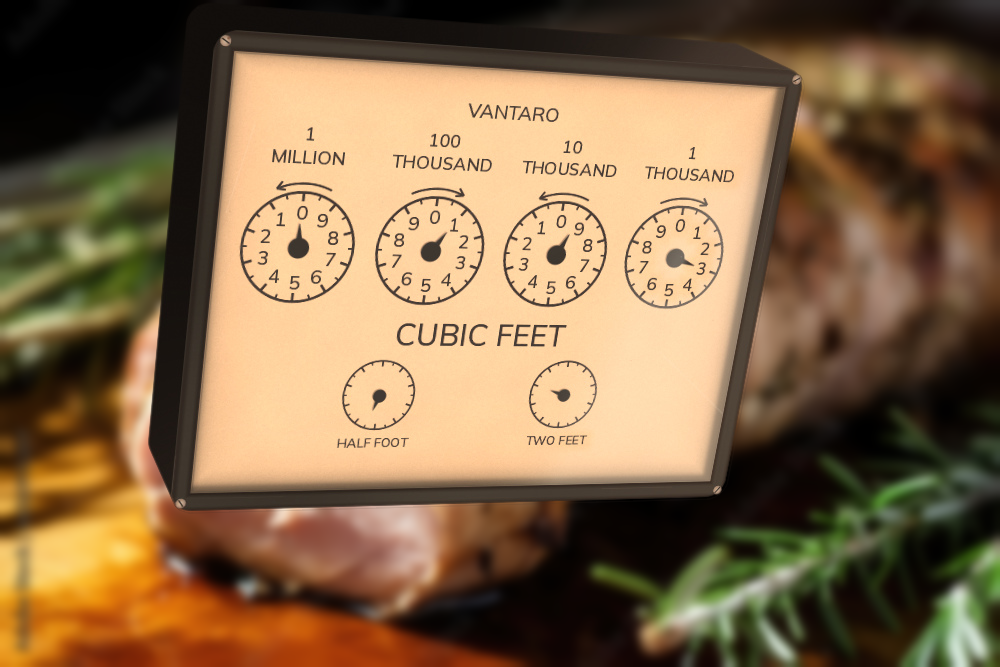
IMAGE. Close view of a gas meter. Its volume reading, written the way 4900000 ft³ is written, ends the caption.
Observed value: 9300 ft³
